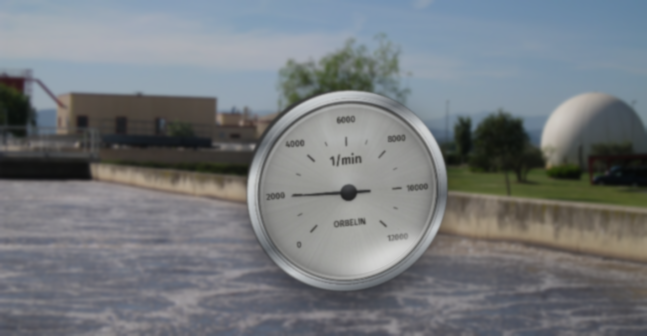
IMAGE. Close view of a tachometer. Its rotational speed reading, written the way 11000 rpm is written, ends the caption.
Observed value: 2000 rpm
